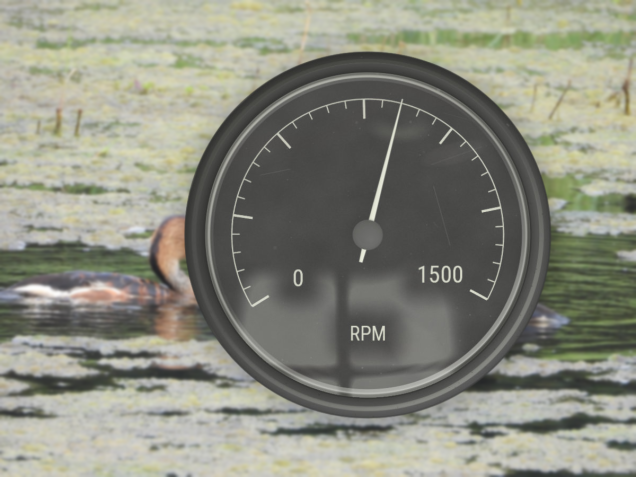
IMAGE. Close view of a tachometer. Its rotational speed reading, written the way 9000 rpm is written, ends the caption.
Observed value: 850 rpm
